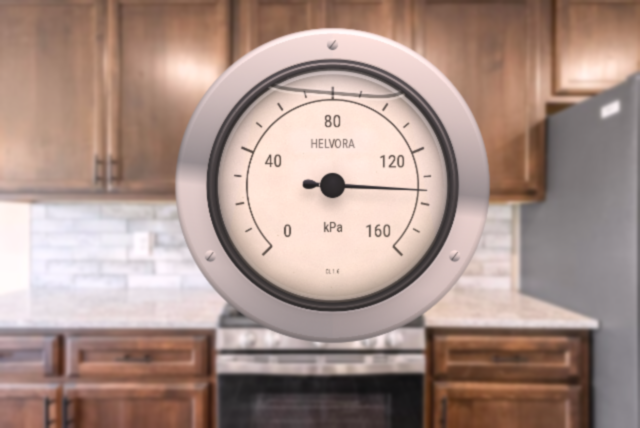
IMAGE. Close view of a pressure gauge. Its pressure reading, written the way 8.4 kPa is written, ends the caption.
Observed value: 135 kPa
